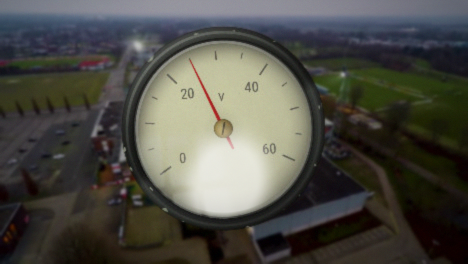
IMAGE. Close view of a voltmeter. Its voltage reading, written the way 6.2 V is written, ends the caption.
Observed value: 25 V
